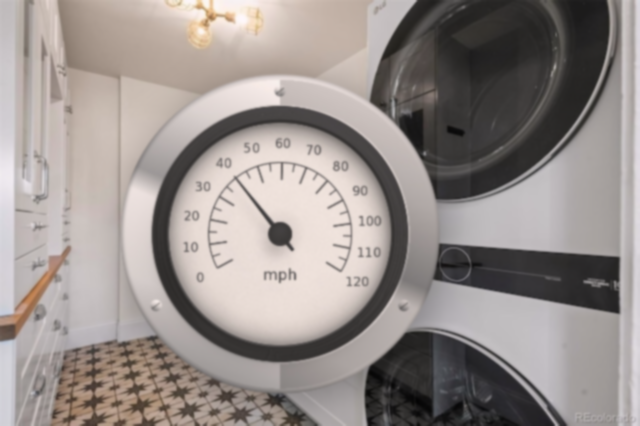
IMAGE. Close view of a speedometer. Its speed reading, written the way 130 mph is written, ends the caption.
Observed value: 40 mph
